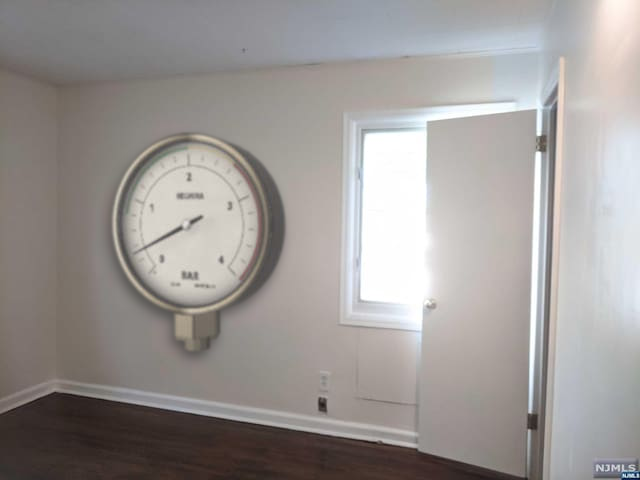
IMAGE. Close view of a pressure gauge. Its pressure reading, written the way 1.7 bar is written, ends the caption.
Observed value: 0.3 bar
